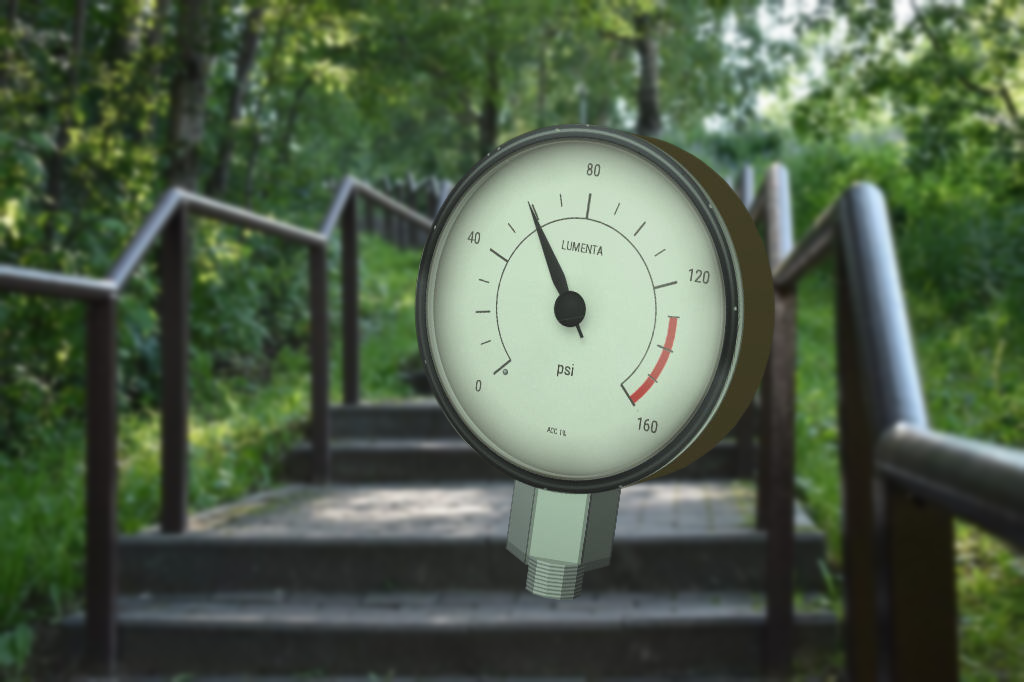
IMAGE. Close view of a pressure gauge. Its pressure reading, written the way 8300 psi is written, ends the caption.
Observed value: 60 psi
